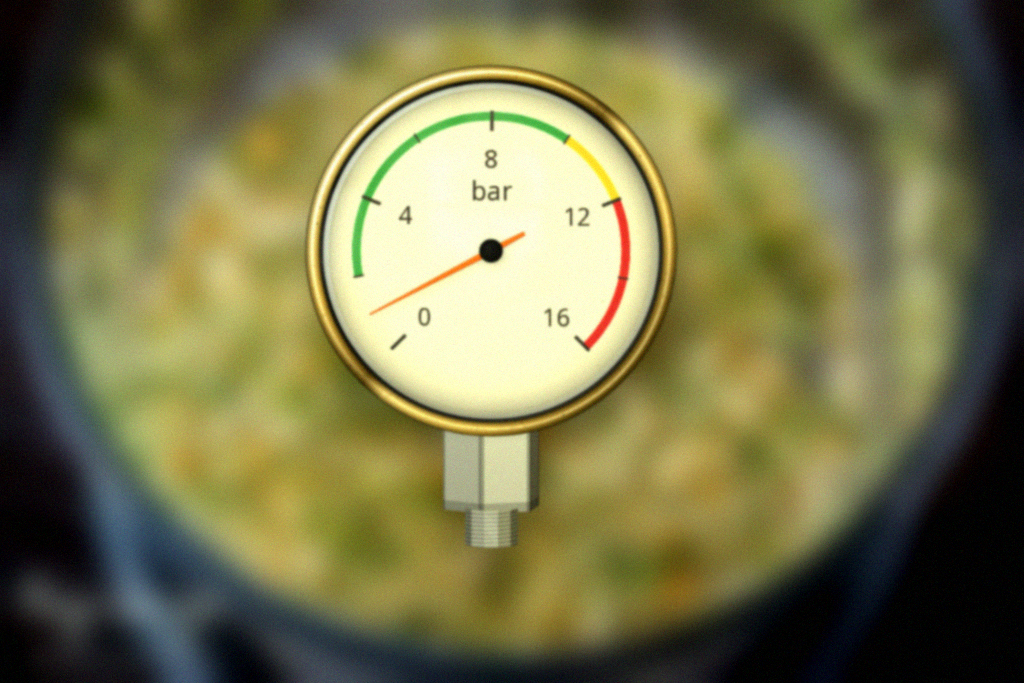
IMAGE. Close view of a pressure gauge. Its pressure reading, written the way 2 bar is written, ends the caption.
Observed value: 1 bar
